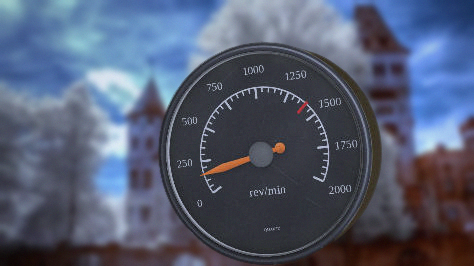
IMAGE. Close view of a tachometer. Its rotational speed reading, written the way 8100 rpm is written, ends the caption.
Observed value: 150 rpm
